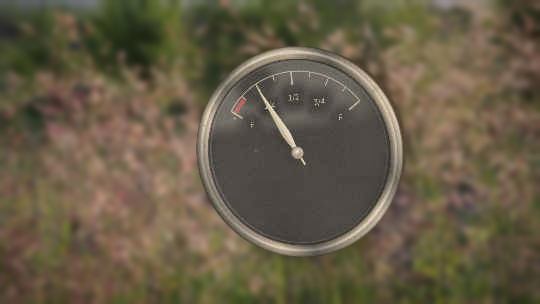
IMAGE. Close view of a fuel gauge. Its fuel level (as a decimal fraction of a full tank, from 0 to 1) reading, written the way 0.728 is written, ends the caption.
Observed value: 0.25
